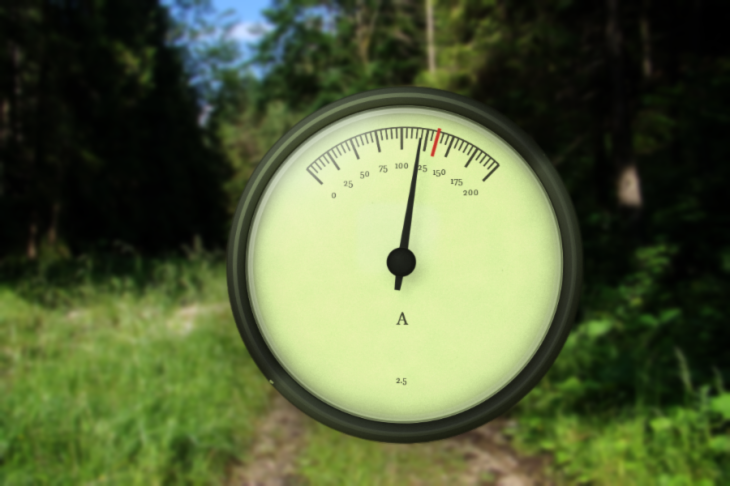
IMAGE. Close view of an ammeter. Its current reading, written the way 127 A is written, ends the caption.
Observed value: 120 A
